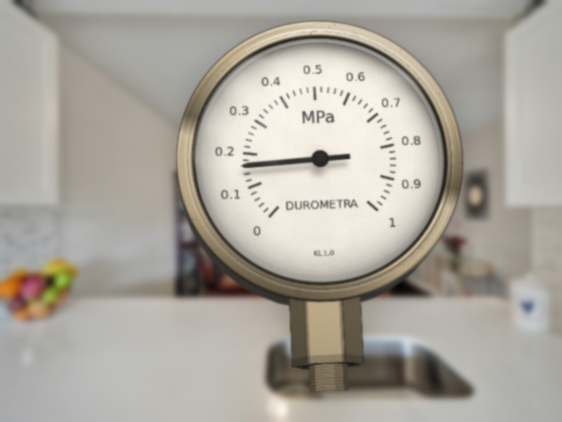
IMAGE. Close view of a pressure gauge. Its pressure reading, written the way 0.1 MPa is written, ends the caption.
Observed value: 0.16 MPa
